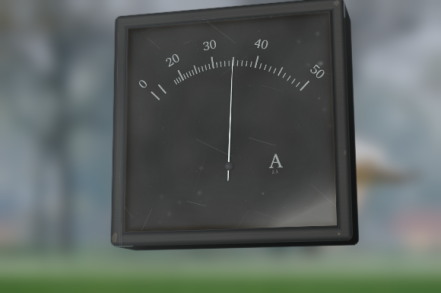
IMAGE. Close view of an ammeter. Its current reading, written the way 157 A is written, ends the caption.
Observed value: 35 A
